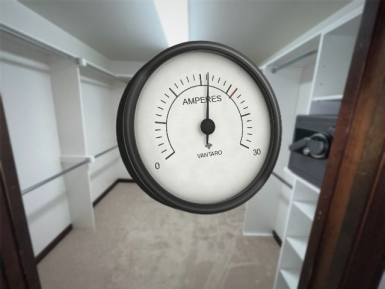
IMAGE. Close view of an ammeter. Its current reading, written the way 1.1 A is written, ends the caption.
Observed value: 16 A
